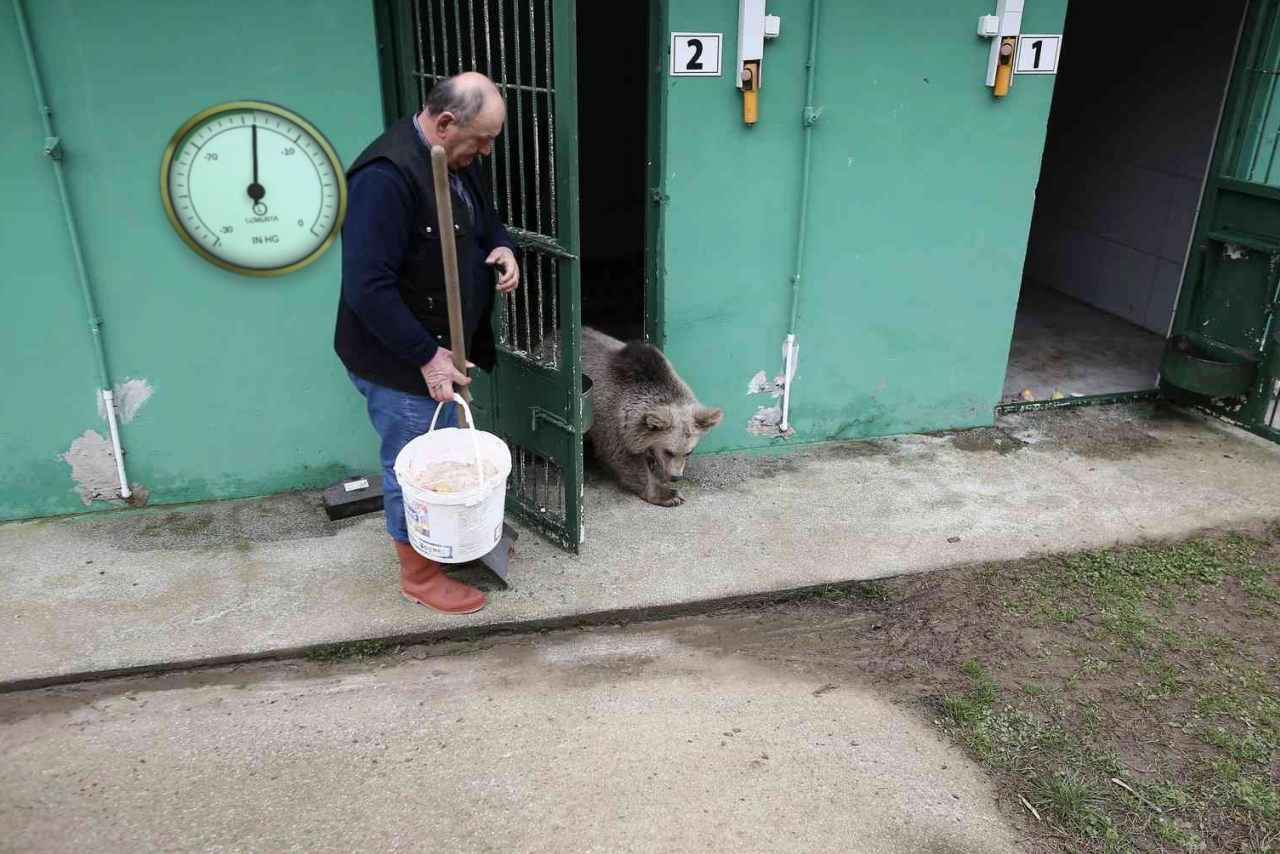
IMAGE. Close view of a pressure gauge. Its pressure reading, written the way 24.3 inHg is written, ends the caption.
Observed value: -14 inHg
